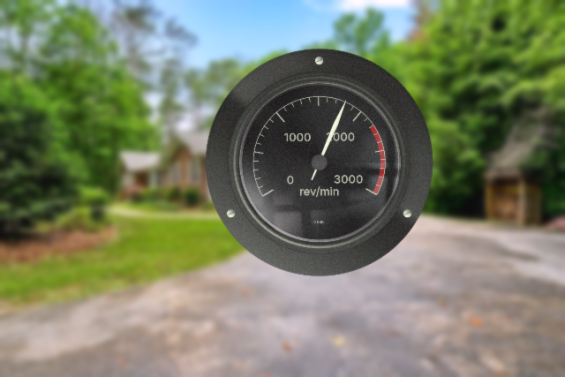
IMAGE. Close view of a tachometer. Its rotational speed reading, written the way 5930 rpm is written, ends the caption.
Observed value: 1800 rpm
